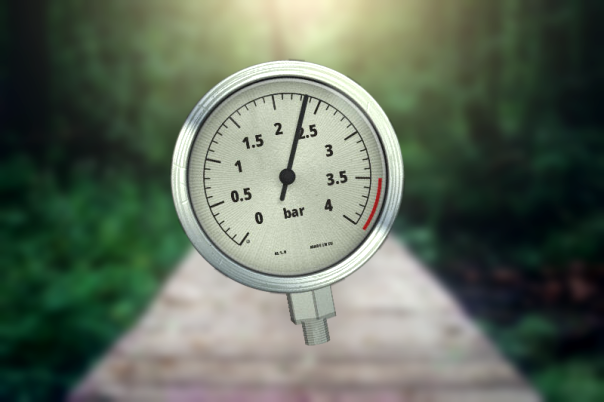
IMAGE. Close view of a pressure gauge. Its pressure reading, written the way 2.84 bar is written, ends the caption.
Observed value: 2.35 bar
